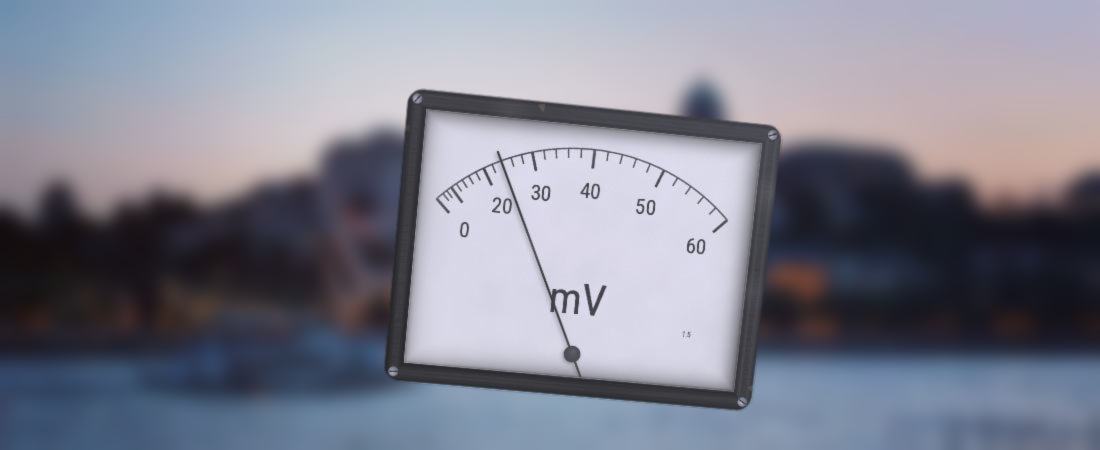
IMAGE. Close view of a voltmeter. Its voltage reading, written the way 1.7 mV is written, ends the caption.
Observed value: 24 mV
